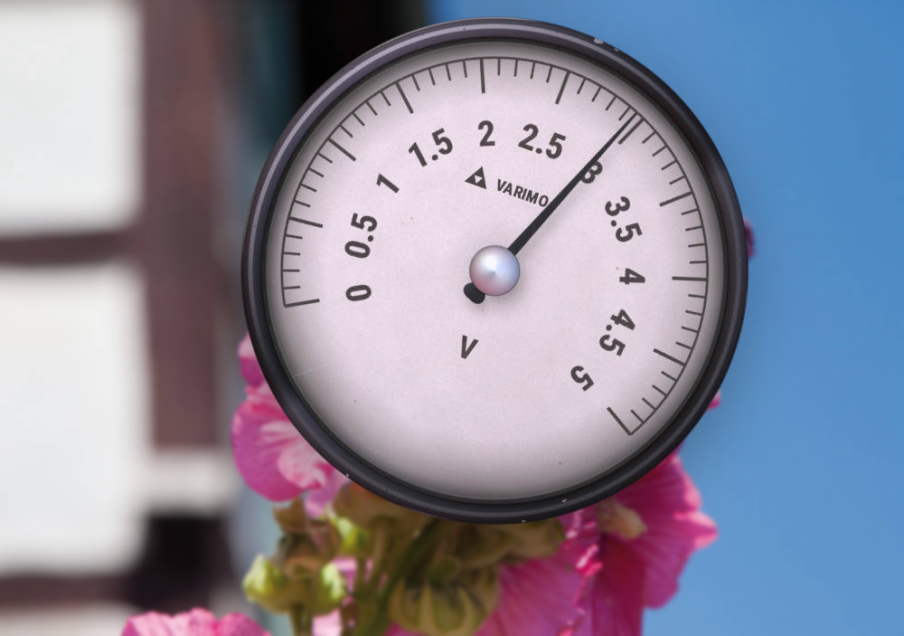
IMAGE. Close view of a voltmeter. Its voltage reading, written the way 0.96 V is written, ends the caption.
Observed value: 2.95 V
